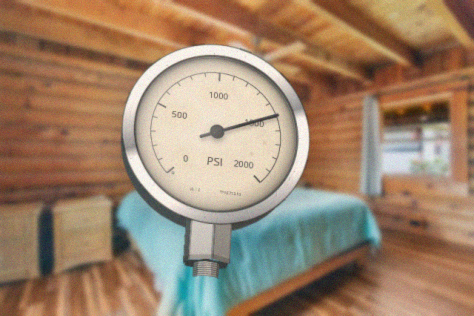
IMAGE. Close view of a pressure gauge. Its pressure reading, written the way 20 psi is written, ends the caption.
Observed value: 1500 psi
